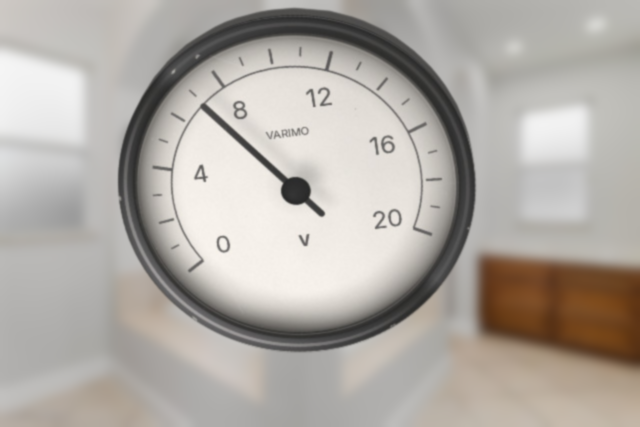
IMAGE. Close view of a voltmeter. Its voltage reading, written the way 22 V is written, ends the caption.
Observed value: 7 V
